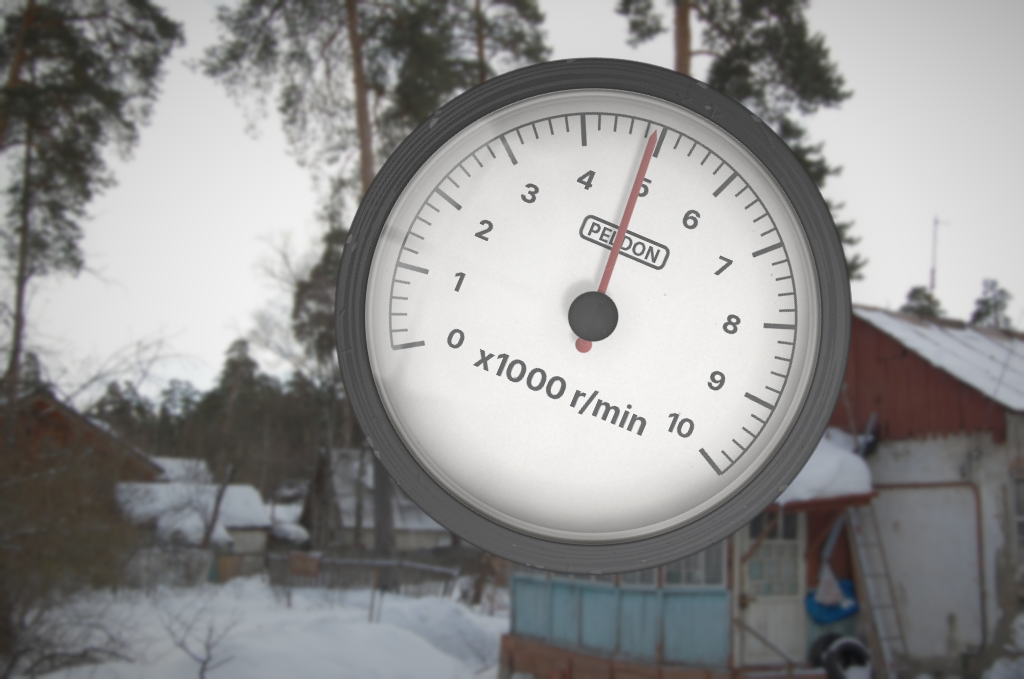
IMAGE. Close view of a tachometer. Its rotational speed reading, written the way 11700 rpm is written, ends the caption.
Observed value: 4900 rpm
